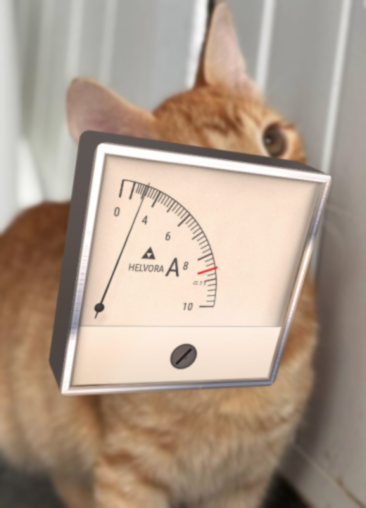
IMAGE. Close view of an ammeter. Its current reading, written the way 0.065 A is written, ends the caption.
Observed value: 3 A
